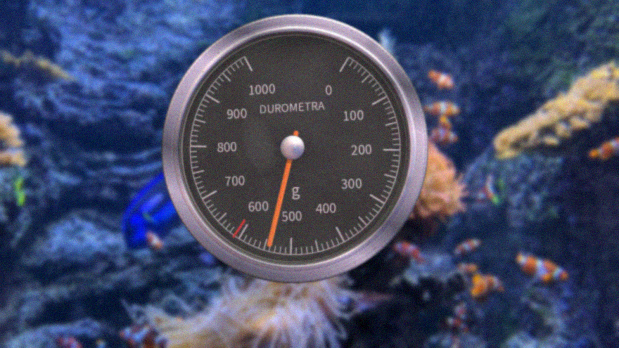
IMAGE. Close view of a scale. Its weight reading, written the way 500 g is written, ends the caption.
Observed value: 540 g
